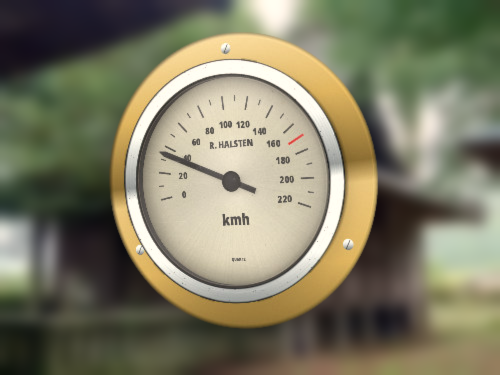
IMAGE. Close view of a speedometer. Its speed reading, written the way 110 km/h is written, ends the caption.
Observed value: 35 km/h
